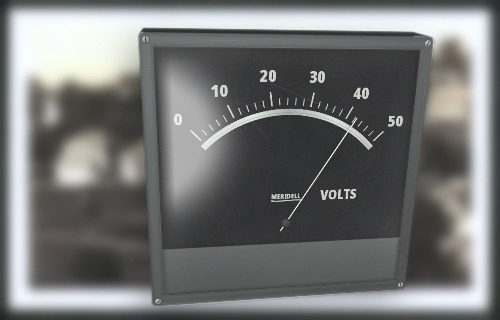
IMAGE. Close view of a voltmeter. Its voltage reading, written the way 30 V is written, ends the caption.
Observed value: 42 V
